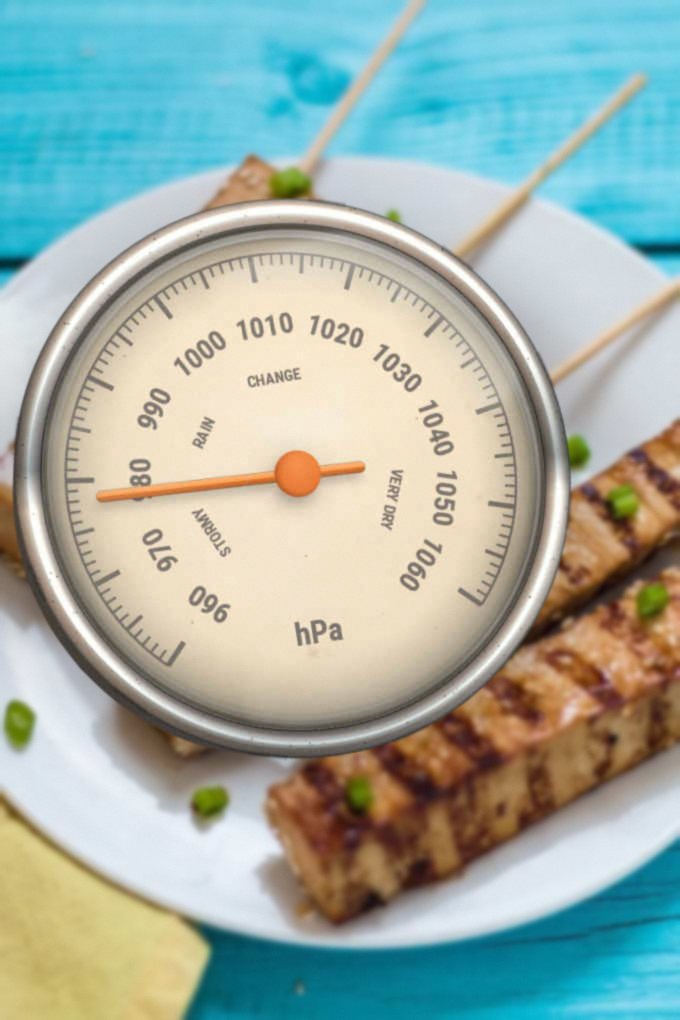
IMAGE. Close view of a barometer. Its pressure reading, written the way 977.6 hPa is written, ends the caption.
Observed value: 978 hPa
